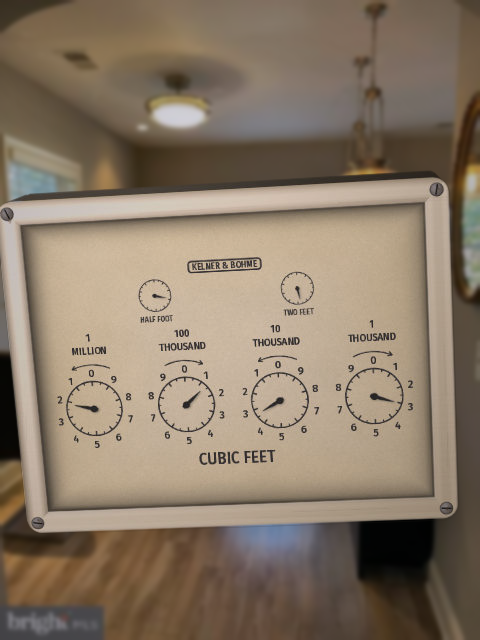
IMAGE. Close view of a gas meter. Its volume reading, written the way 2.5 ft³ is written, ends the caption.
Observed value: 213300 ft³
